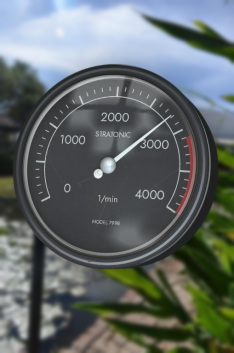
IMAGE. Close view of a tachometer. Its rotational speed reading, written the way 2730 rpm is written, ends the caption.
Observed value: 2800 rpm
